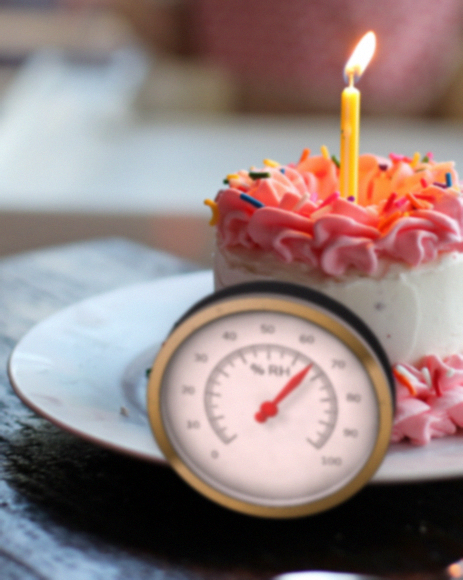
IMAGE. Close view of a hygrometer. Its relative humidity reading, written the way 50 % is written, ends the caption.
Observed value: 65 %
